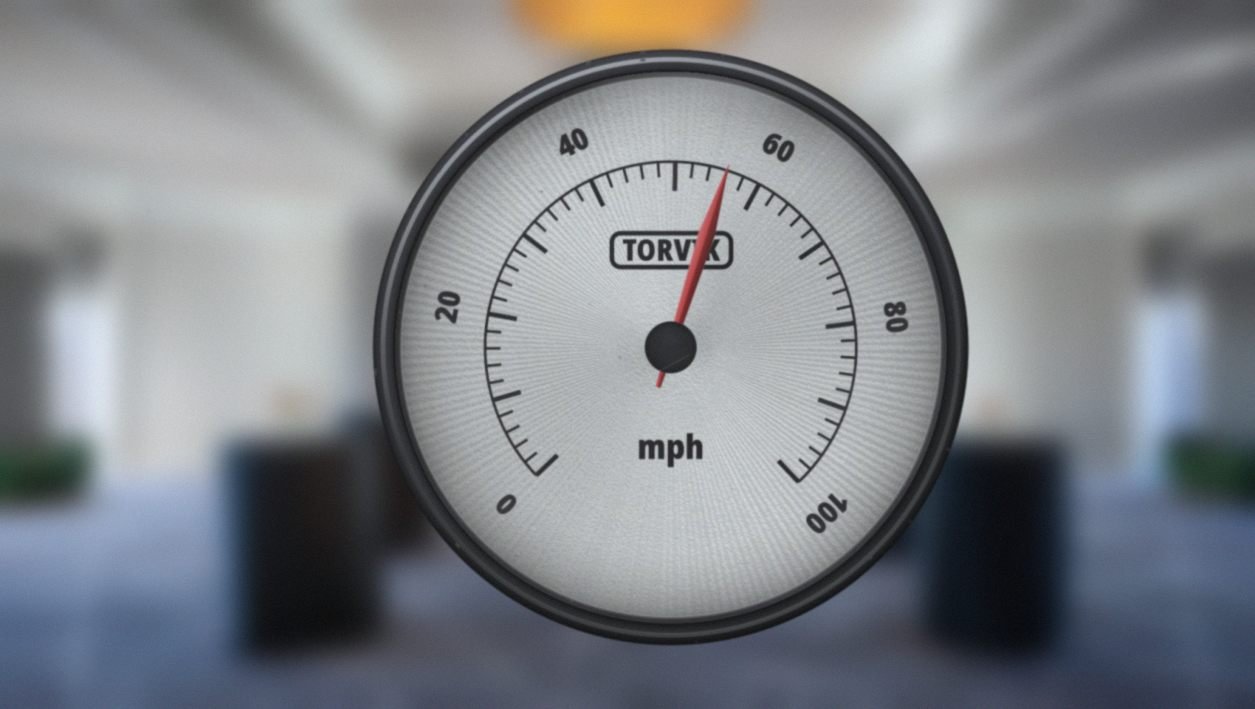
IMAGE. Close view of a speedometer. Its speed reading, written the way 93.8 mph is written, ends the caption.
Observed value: 56 mph
